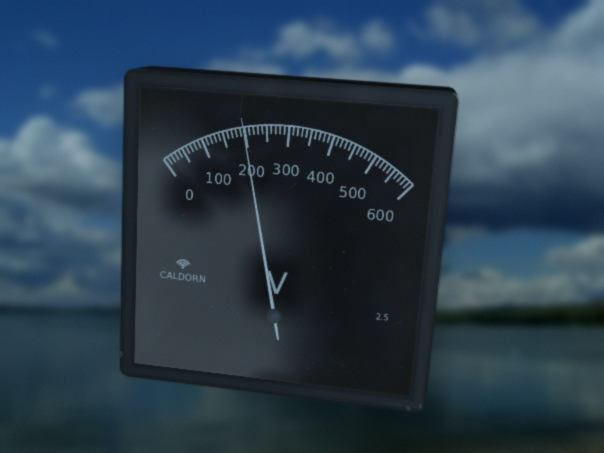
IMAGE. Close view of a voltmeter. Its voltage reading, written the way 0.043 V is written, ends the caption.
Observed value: 200 V
